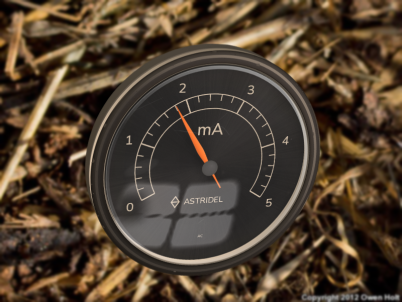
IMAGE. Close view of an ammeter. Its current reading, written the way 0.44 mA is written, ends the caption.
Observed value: 1.8 mA
